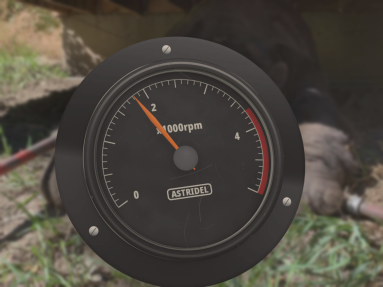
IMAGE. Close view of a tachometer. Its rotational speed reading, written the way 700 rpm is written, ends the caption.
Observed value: 1800 rpm
